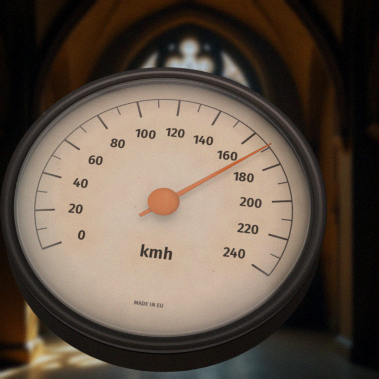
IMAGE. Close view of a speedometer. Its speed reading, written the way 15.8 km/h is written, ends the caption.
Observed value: 170 km/h
